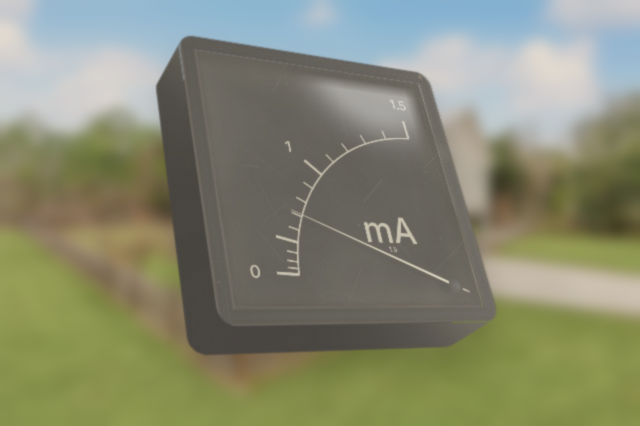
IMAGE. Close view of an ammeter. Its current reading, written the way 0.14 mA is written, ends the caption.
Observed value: 0.7 mA
